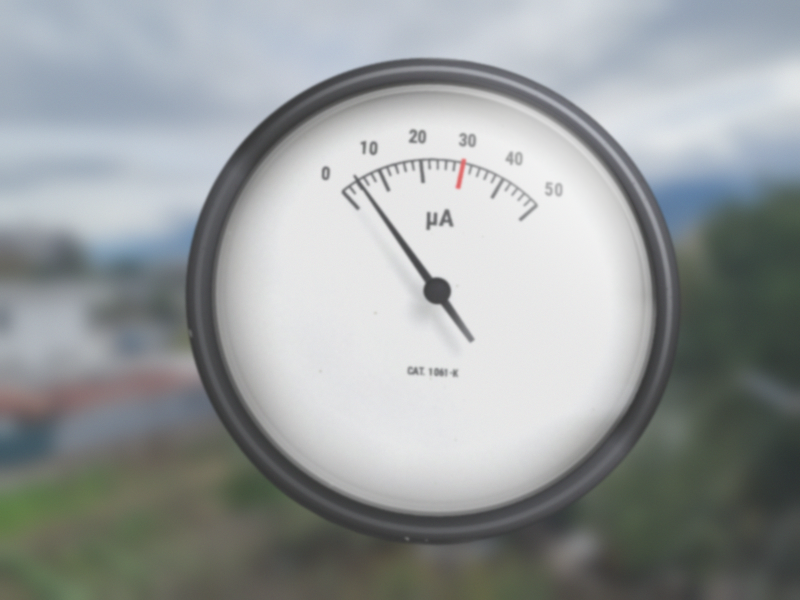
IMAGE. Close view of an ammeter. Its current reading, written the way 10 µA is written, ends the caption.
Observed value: 4 µA
